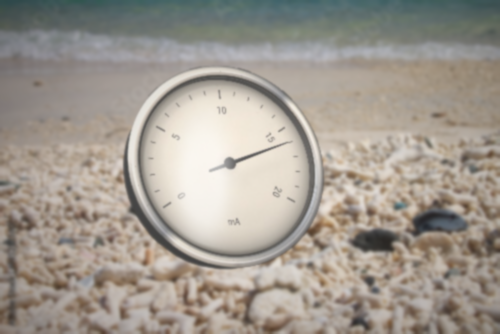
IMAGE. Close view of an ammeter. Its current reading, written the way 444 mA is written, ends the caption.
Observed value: 16 mA
